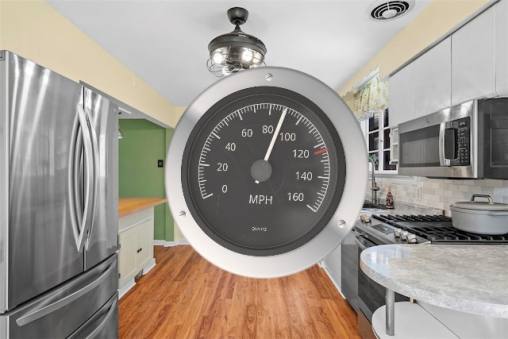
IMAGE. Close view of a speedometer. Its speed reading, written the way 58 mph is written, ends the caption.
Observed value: 90 mph
